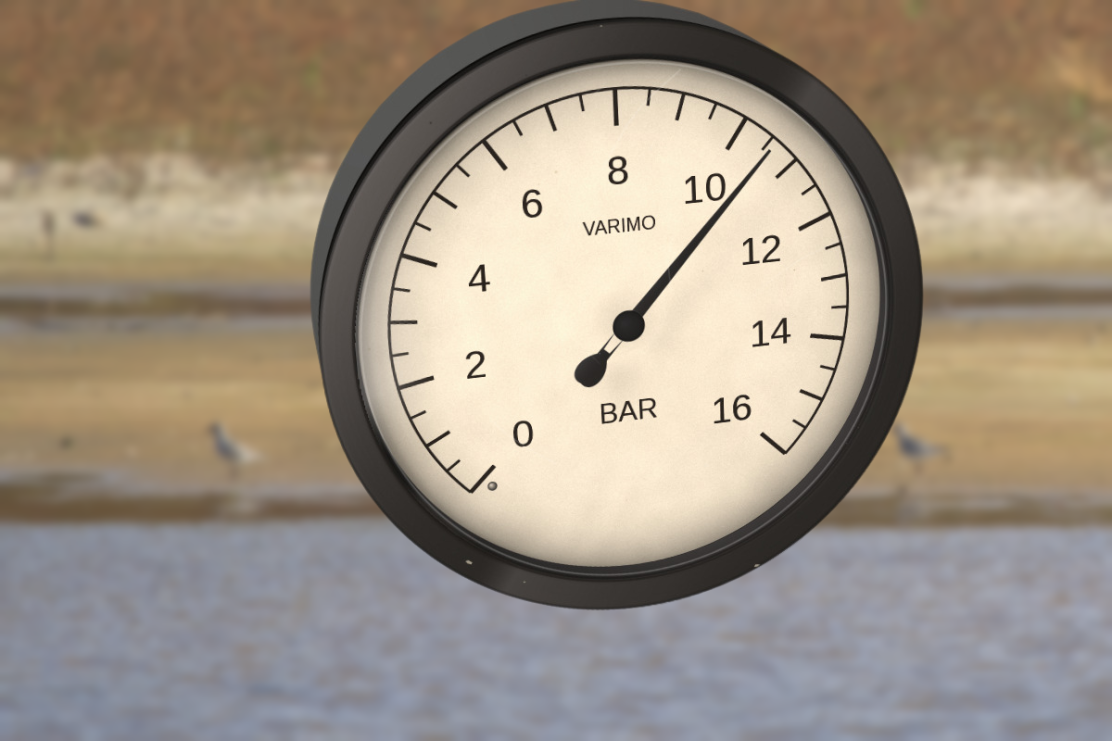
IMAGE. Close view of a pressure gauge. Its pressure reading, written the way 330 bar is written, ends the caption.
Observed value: 10.5 bar
